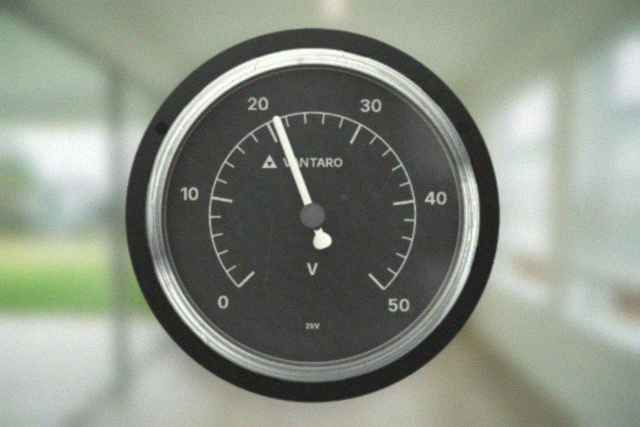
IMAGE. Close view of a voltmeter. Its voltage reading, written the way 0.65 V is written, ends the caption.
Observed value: 21 V
